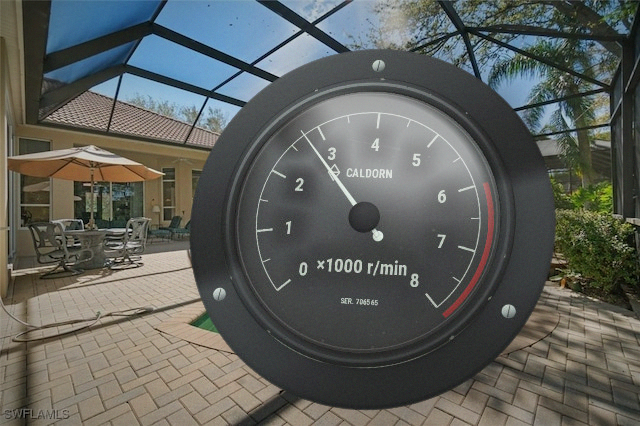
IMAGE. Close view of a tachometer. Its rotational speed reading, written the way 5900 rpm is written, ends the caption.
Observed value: 2750 rpm
